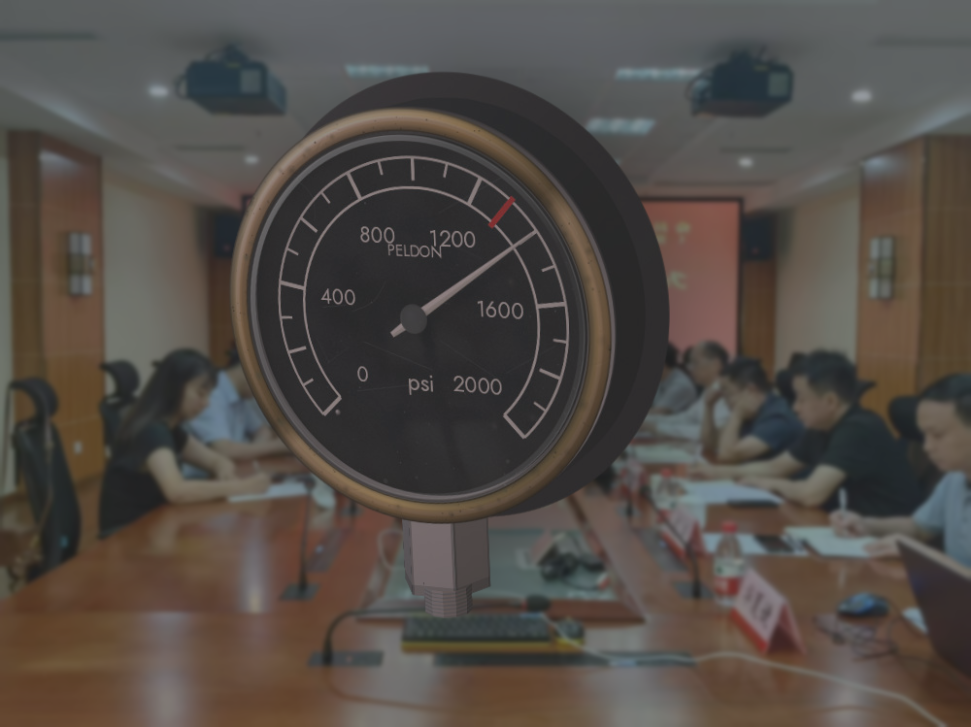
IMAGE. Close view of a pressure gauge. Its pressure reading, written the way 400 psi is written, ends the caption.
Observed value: 1400 psi
